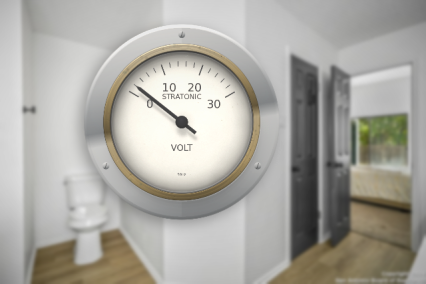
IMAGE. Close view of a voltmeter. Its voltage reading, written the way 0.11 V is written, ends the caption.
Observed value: 2 V
